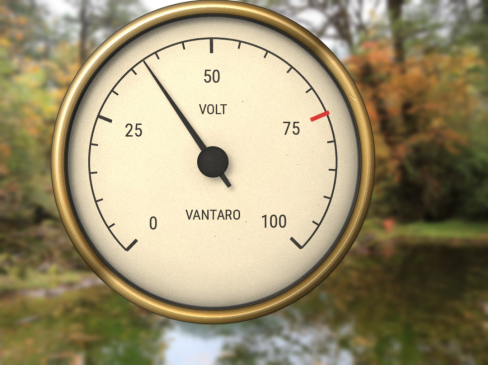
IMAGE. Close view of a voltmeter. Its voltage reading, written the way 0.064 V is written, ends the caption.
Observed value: 37.5 V
